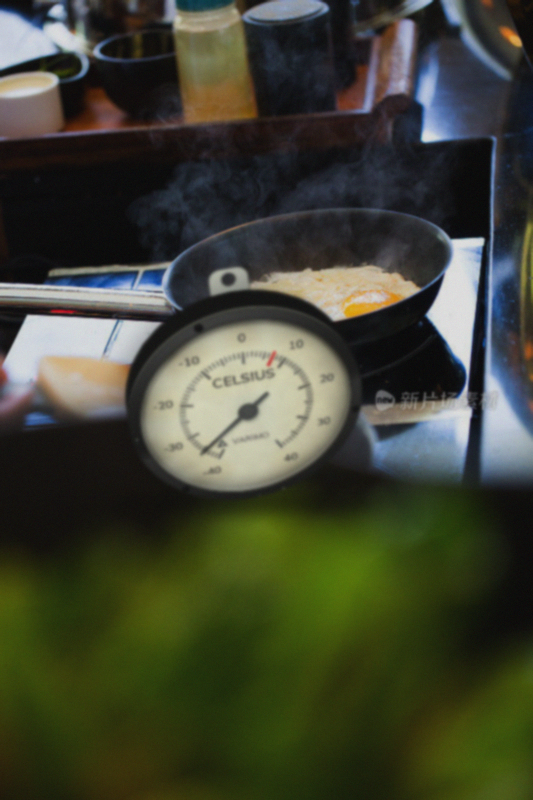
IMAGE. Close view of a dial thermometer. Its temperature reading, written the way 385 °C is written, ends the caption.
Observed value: -35 °C
